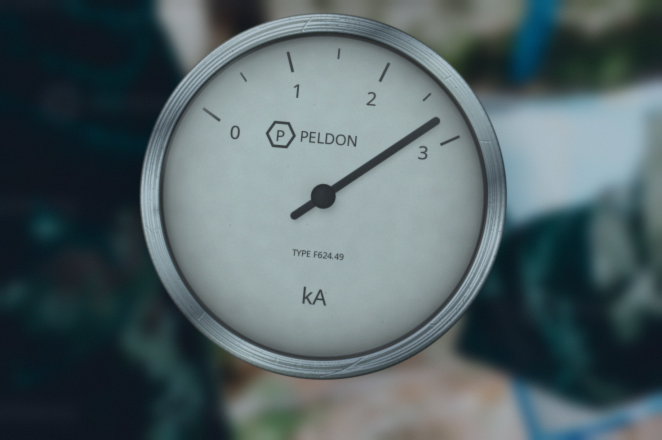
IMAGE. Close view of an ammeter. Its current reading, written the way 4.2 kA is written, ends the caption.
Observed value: 2.75 kA
